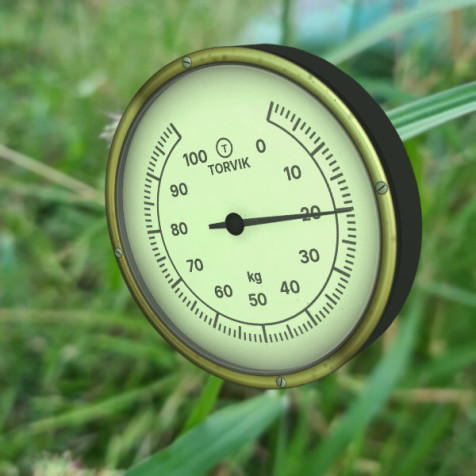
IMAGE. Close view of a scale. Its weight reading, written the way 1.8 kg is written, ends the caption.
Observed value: 20 kg
